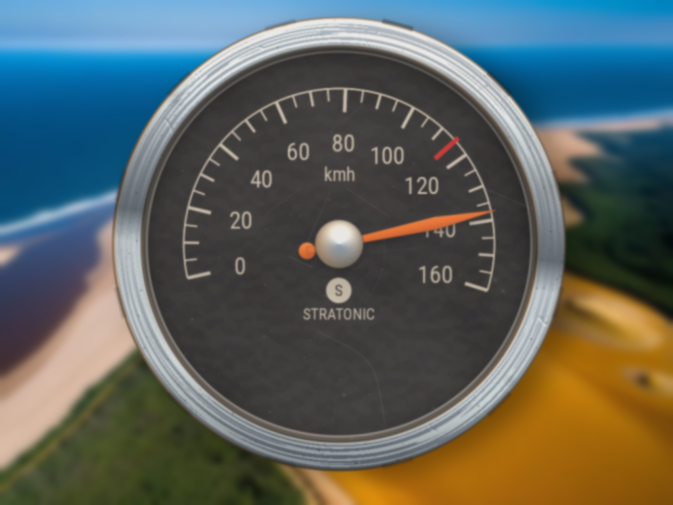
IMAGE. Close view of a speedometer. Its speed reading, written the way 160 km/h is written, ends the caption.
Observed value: 137.5 km/h
